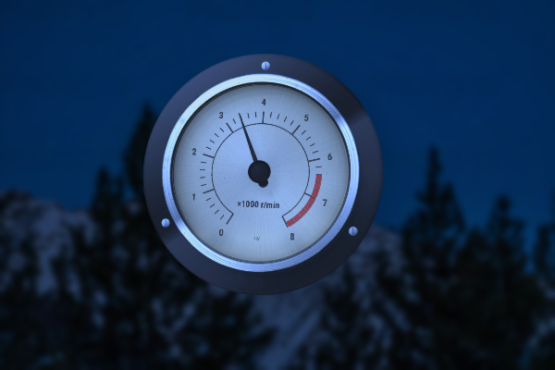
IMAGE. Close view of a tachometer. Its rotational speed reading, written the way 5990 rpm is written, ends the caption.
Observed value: 3400 rpm
